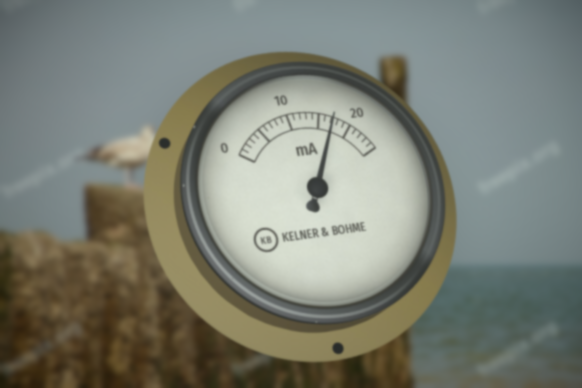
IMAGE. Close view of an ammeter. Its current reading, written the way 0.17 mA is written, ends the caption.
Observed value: 17 mA
